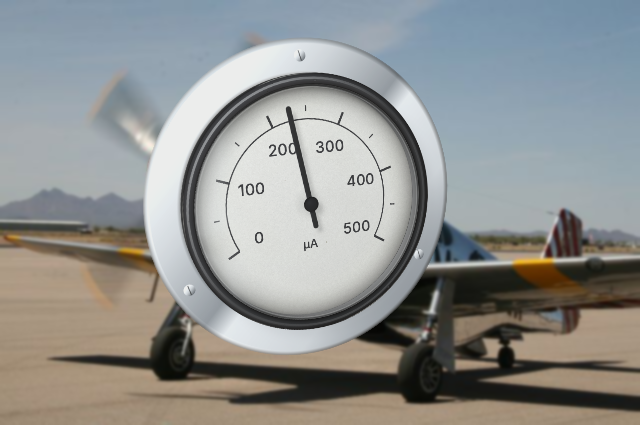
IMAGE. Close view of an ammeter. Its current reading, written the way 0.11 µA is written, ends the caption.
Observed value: 225 µA
